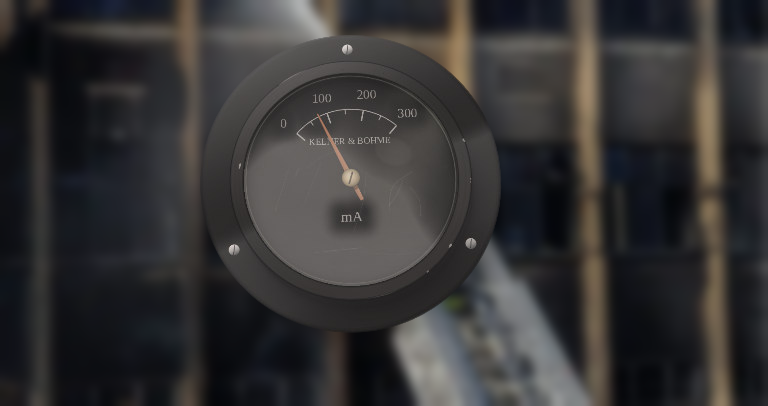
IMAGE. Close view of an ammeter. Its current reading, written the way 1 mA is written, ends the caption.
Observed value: 75 mA
